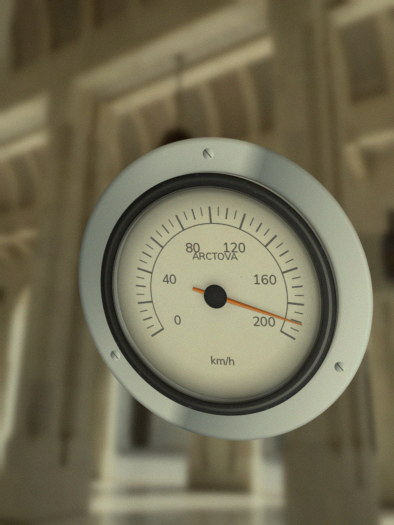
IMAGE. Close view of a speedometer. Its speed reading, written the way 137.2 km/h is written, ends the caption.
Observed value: 190 km/h
